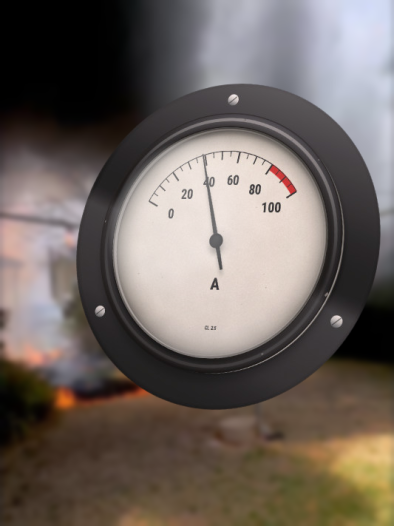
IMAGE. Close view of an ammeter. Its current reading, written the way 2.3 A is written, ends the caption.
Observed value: 40 A
